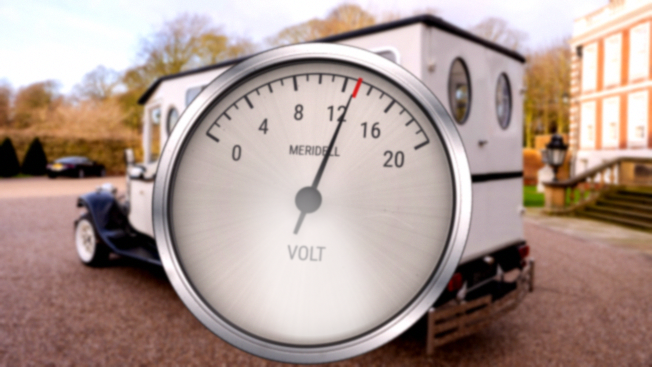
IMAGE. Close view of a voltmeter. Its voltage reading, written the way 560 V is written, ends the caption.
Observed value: 13 V
